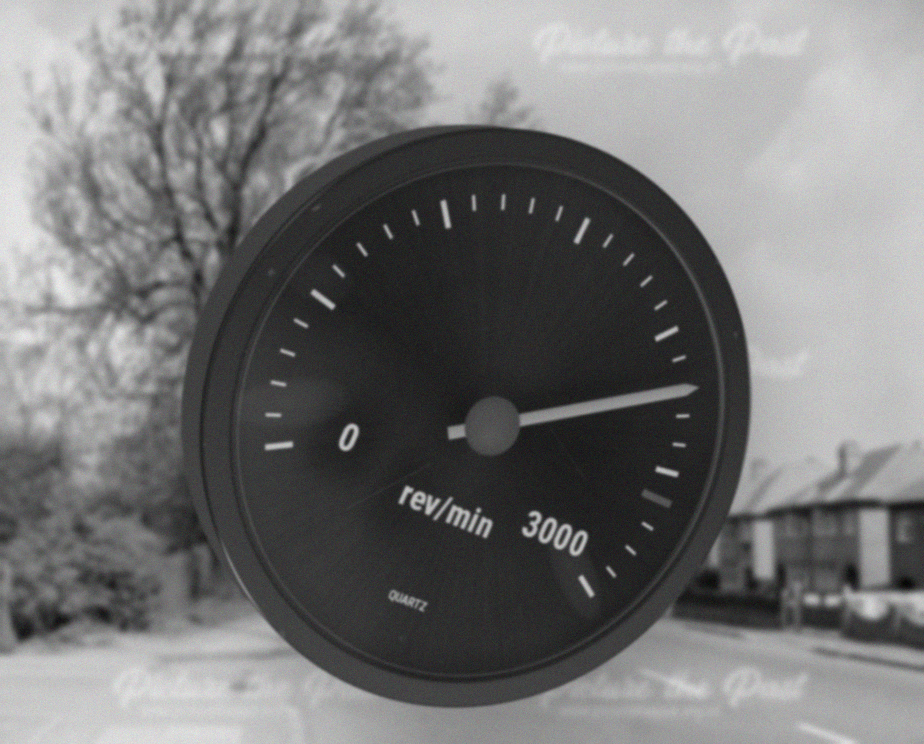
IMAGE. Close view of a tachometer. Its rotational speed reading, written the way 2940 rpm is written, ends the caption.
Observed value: 2200 rpm
